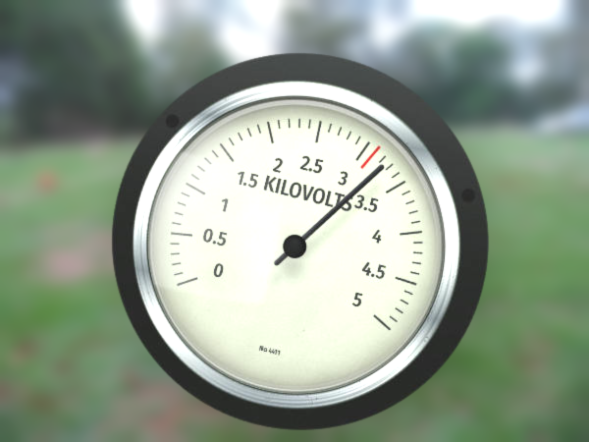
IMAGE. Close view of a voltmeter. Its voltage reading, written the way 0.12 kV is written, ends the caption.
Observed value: 3.25 kV
